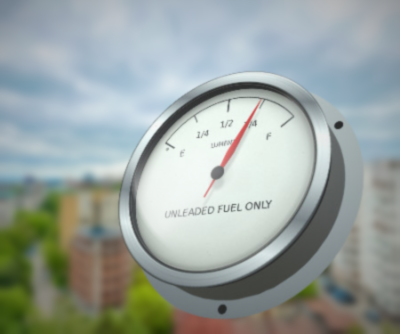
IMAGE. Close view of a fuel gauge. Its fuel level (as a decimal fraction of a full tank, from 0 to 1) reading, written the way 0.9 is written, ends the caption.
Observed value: 0.75
